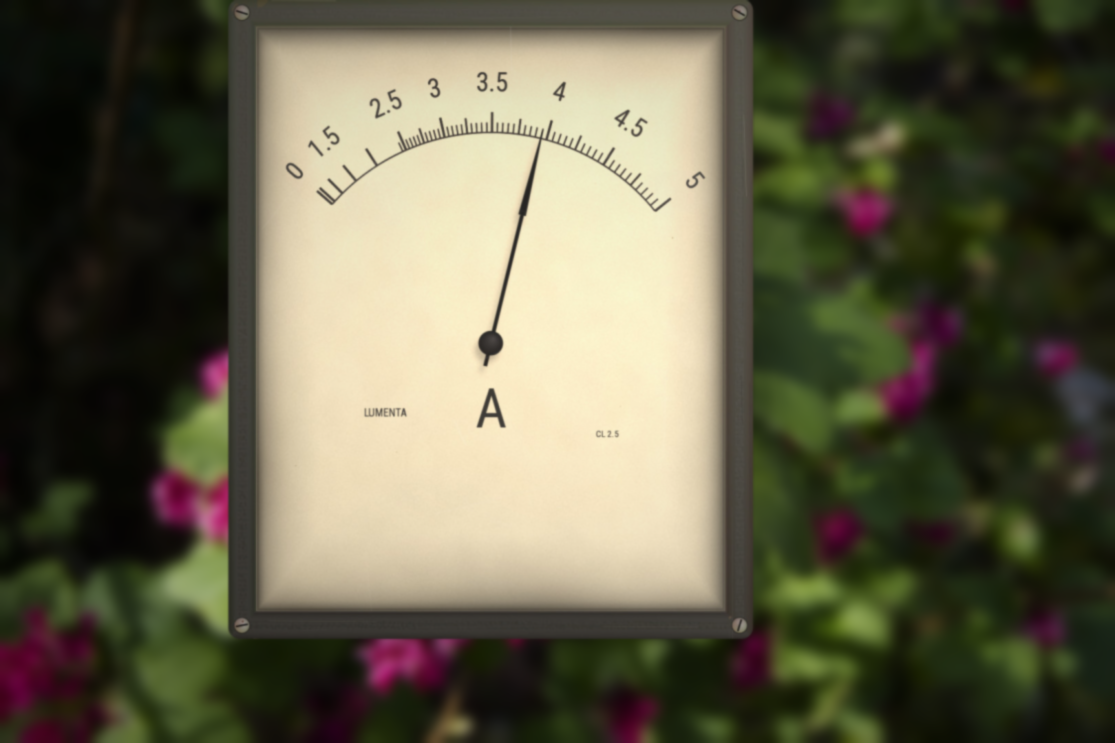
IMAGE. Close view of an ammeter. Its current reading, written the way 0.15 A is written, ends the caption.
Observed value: 3.95 A
